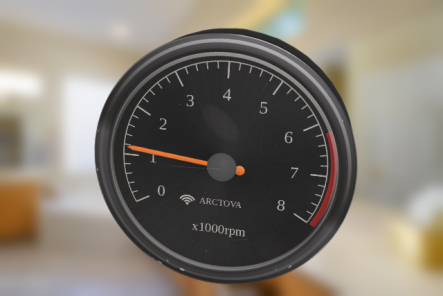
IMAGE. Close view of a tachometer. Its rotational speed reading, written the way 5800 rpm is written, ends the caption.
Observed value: 1200 rpm
